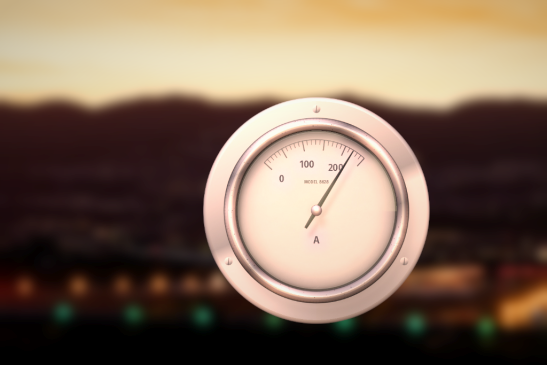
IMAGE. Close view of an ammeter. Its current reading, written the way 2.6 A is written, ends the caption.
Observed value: 220 A
